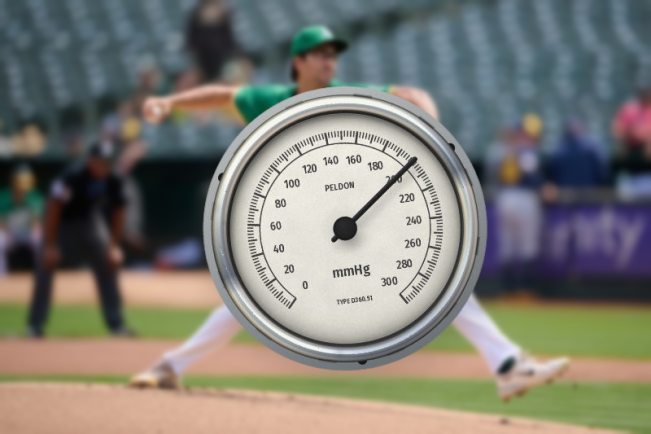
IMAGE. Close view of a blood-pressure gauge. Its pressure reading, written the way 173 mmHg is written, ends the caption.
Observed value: 200 mmHg
